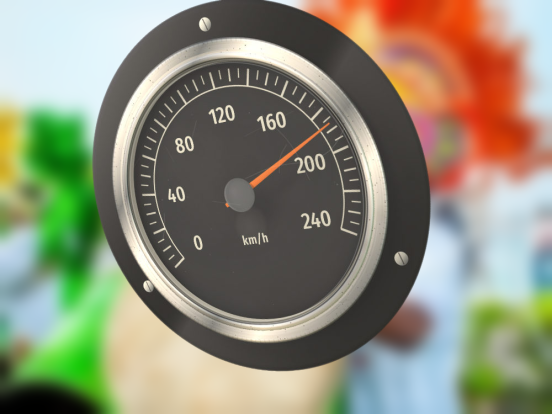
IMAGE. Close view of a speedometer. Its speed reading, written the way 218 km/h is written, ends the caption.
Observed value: 187.5 km/h
